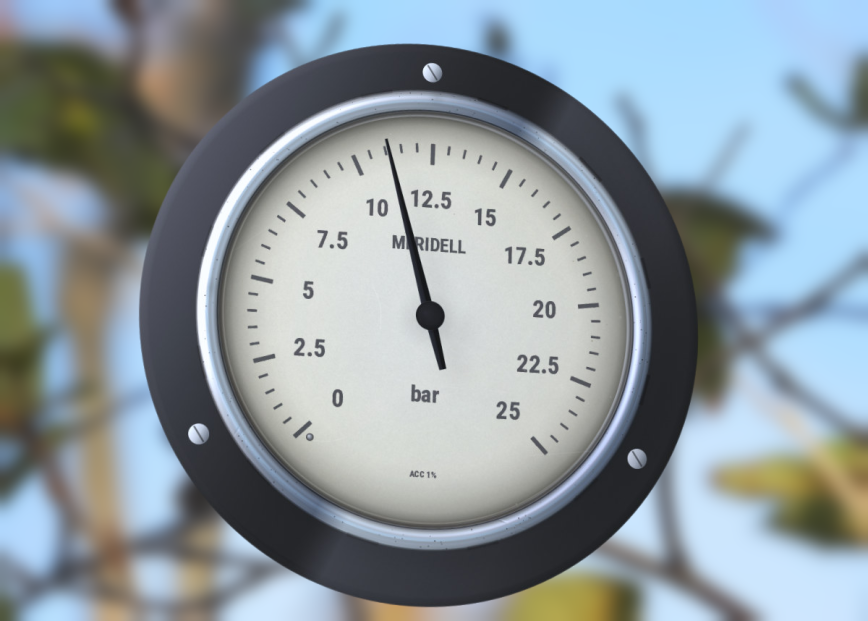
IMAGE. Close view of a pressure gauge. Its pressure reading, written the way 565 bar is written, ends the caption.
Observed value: 11 bar
